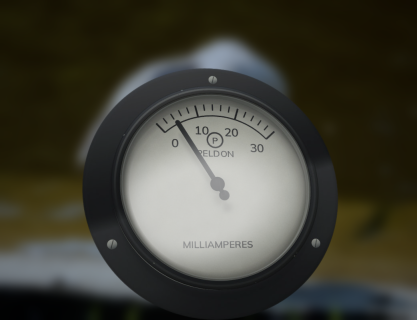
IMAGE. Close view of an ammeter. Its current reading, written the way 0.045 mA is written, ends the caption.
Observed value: 4 mA
